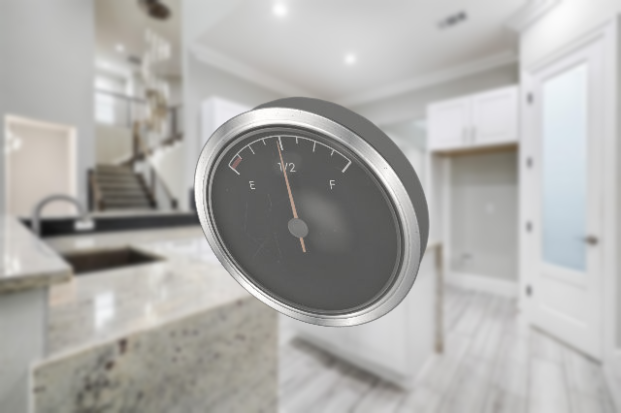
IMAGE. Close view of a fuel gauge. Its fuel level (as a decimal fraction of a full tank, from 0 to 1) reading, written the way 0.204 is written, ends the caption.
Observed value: 0.5
